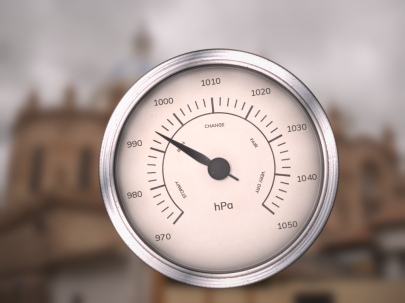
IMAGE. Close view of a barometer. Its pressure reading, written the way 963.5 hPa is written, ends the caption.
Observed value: 994 hPa
